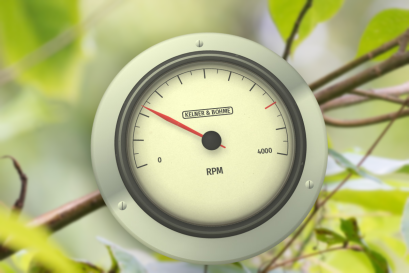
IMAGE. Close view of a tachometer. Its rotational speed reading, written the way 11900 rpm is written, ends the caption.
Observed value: 900 rpm
